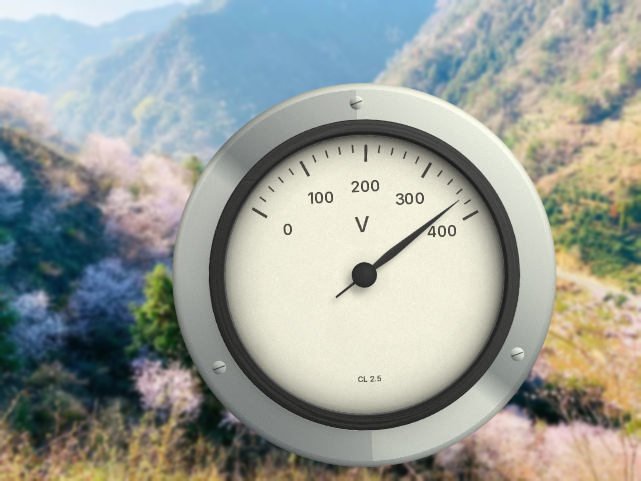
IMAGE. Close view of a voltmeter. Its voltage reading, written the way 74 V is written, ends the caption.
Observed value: 370 V
